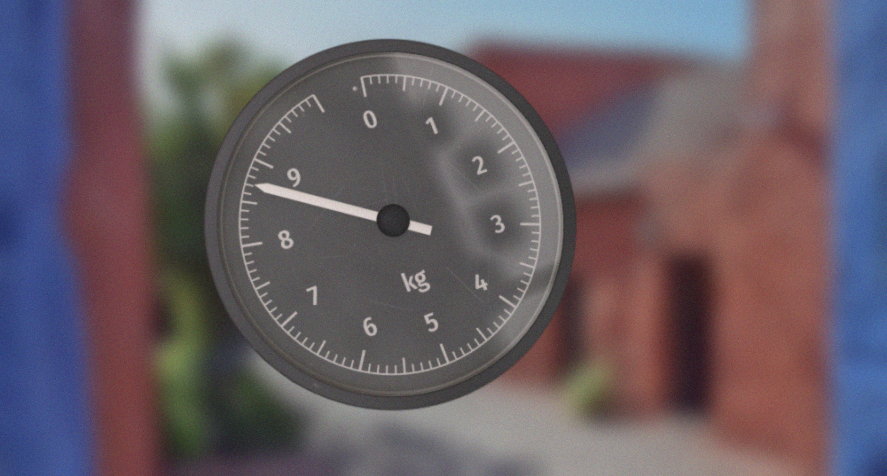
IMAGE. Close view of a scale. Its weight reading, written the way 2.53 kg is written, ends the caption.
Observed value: 8.7 kg
